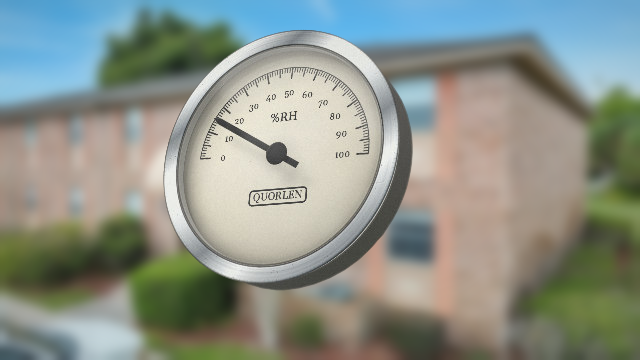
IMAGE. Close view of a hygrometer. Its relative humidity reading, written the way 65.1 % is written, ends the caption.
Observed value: 15 %
